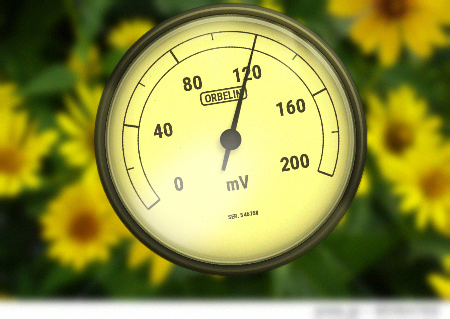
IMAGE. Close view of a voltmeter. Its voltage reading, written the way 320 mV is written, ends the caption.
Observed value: 120 mV
